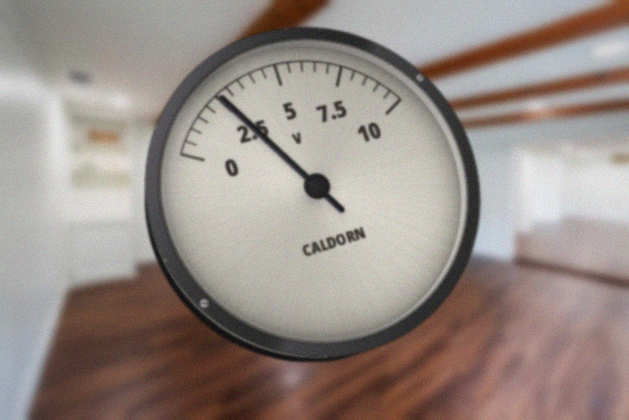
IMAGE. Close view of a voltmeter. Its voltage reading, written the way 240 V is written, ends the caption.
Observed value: 2.5 V
